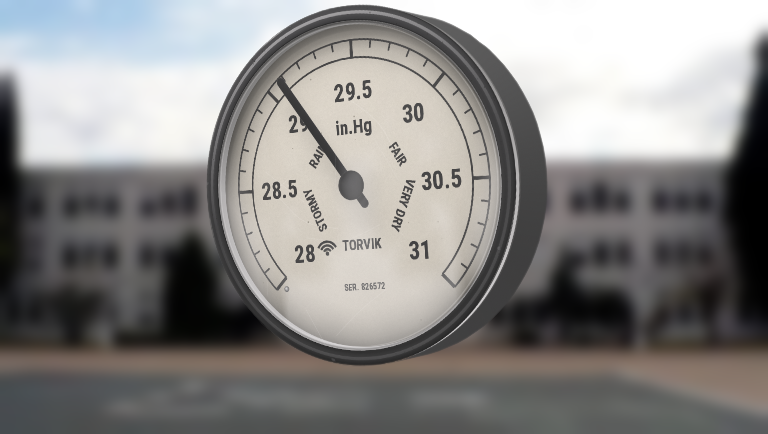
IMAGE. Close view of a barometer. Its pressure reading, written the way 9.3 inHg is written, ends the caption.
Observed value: 29.1 inHg
